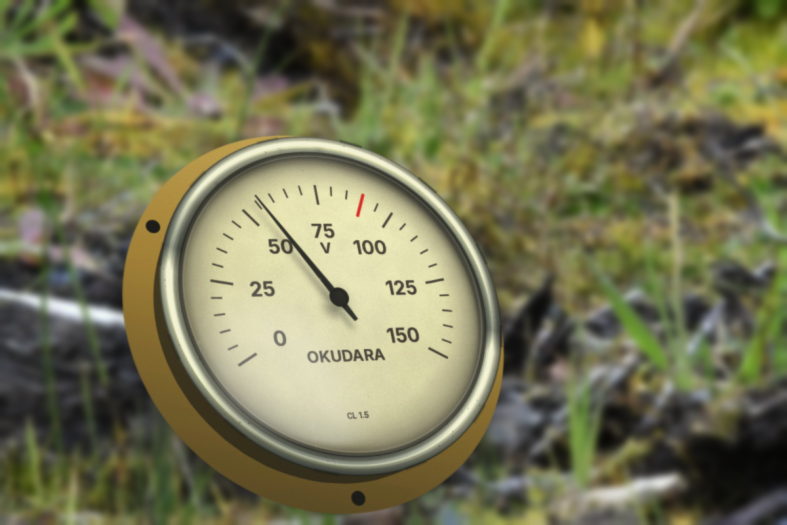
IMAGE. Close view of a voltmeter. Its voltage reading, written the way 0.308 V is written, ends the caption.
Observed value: 55 V
